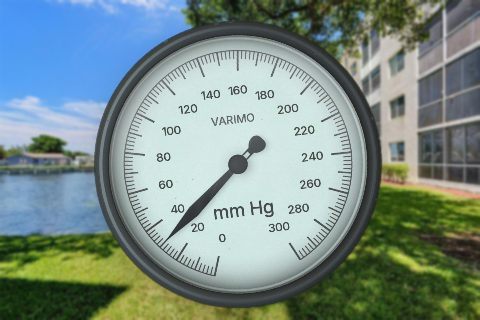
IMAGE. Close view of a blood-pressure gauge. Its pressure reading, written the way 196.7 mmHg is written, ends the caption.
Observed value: 30 mmHg
